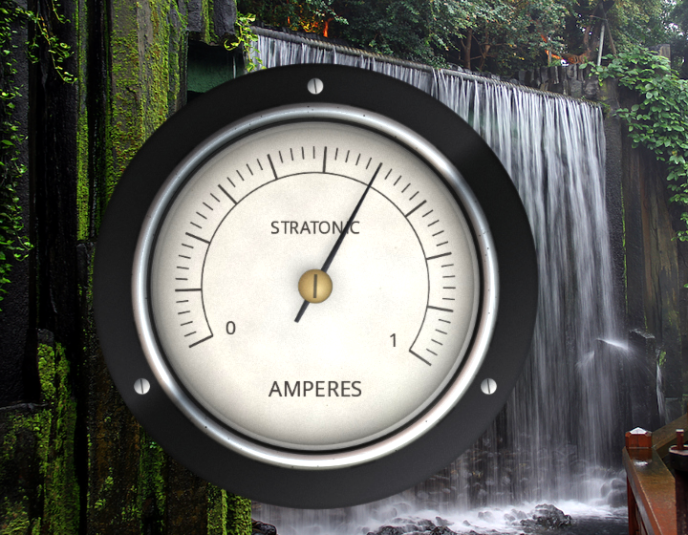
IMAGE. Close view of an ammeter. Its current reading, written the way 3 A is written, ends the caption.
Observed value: 0.6 A
